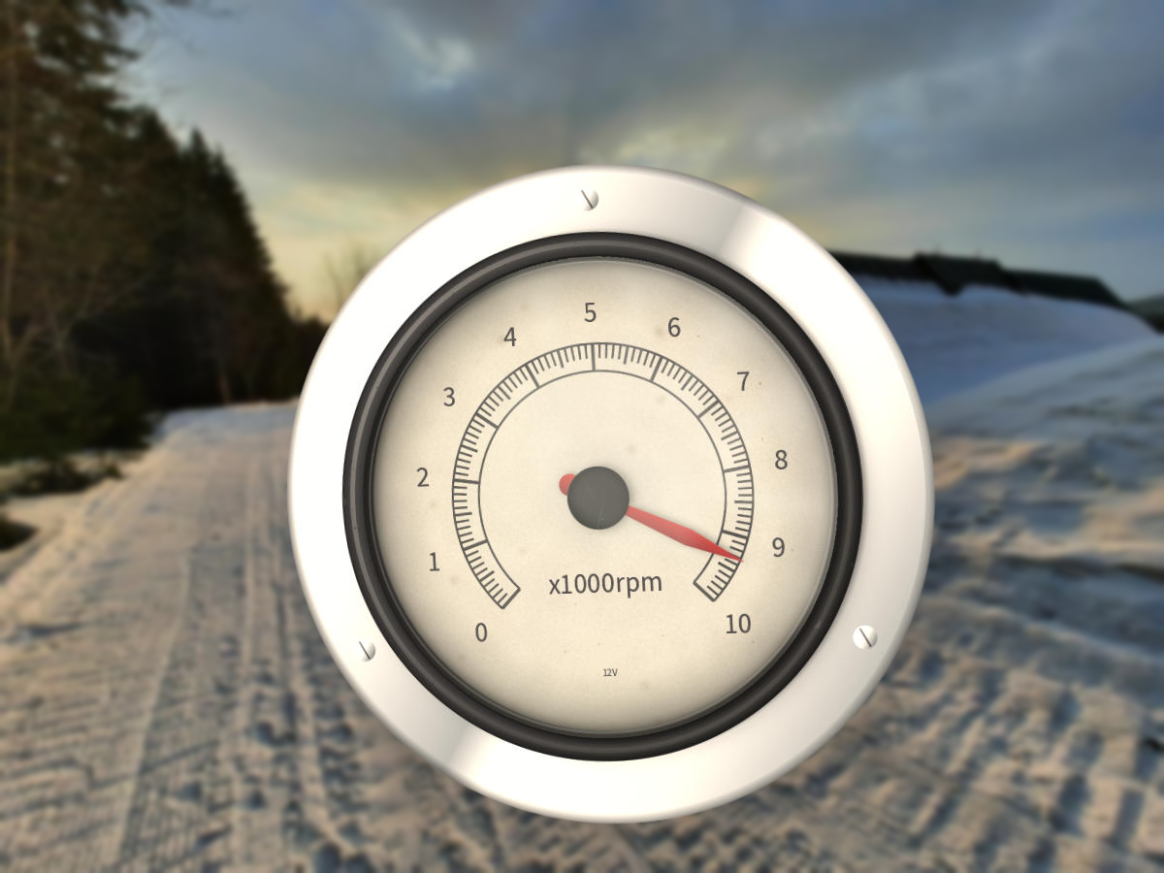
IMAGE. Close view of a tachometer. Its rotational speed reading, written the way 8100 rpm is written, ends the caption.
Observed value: 9300 rpm
